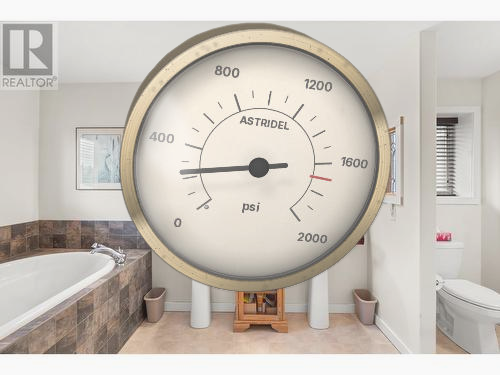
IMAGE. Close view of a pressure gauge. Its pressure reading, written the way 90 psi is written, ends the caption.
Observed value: 250 psi
